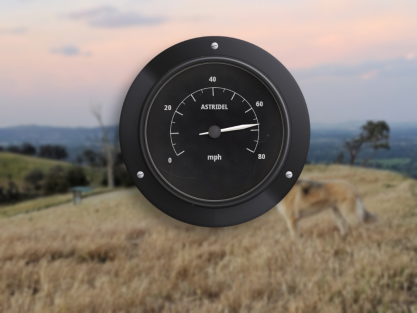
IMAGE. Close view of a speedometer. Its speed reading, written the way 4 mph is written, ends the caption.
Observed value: 67.5 mph
